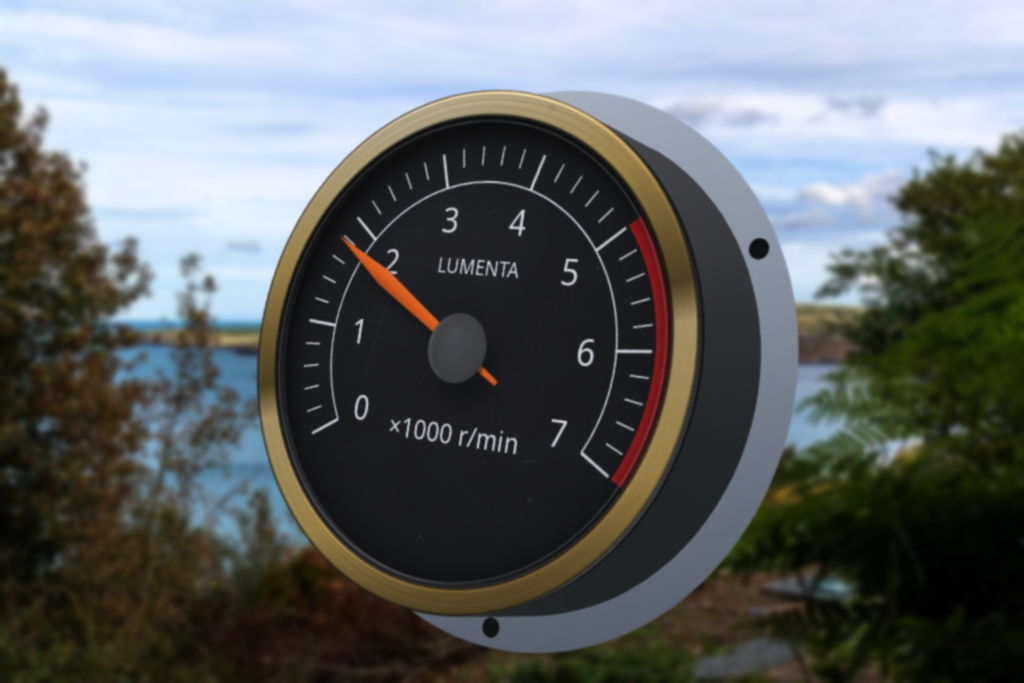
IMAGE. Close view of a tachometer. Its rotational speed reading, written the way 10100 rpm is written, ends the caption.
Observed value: 1800 rpm
